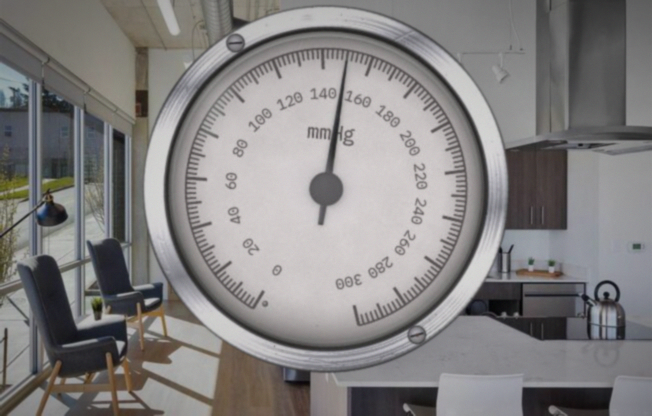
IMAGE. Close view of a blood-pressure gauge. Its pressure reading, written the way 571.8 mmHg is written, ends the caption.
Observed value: 150 mmHg
